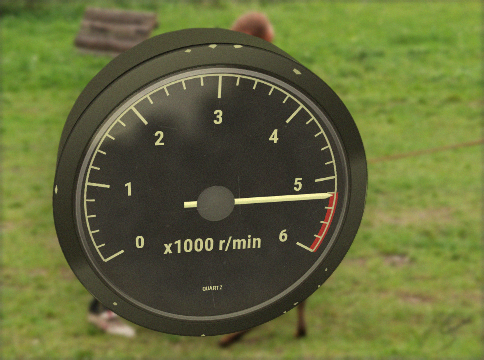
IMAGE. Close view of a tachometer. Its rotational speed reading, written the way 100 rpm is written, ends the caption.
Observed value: 5200 rpm
